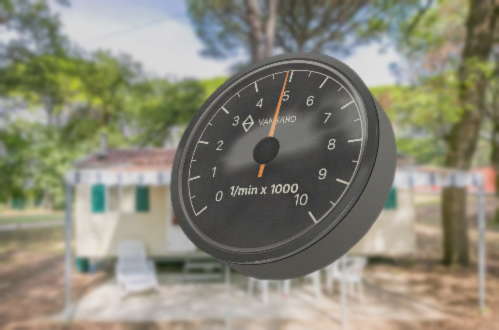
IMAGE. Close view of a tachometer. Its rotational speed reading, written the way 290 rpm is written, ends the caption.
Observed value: 5000 rpm
